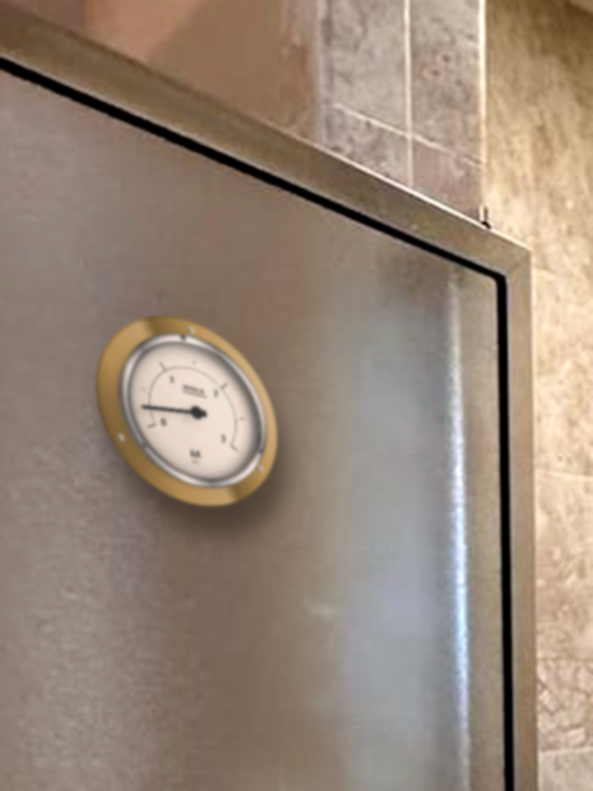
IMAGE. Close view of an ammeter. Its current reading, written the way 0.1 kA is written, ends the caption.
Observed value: 0.25 kA
